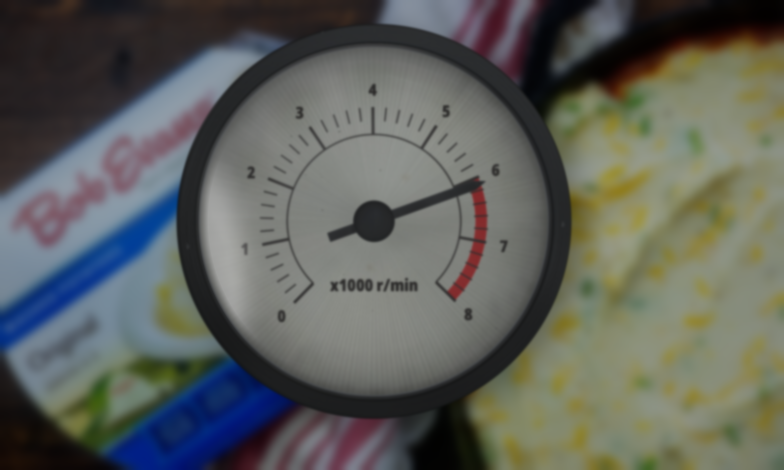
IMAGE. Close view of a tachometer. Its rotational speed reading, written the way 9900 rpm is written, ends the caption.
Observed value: 6100 rpm
